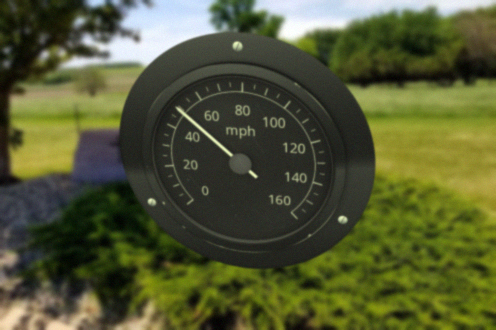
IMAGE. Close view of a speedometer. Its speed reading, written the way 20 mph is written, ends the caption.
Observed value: 50 mph
